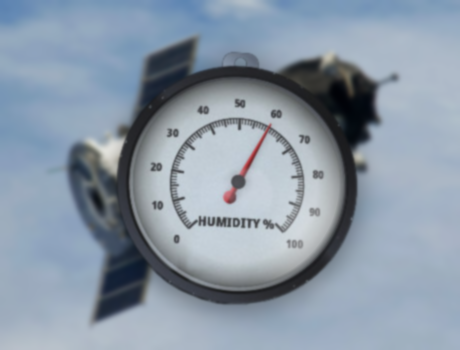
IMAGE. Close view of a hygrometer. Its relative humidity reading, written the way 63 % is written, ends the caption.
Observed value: 60 %
